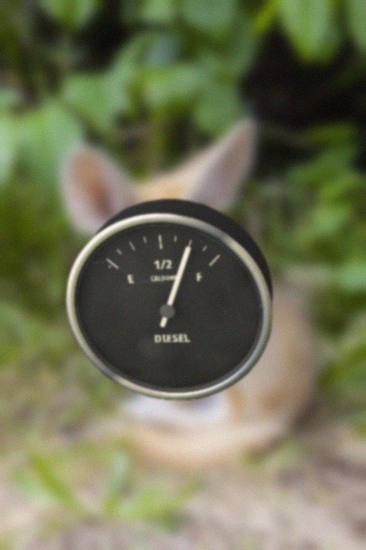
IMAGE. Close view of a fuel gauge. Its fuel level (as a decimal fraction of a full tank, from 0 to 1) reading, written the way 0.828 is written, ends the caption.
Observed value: 0.75
